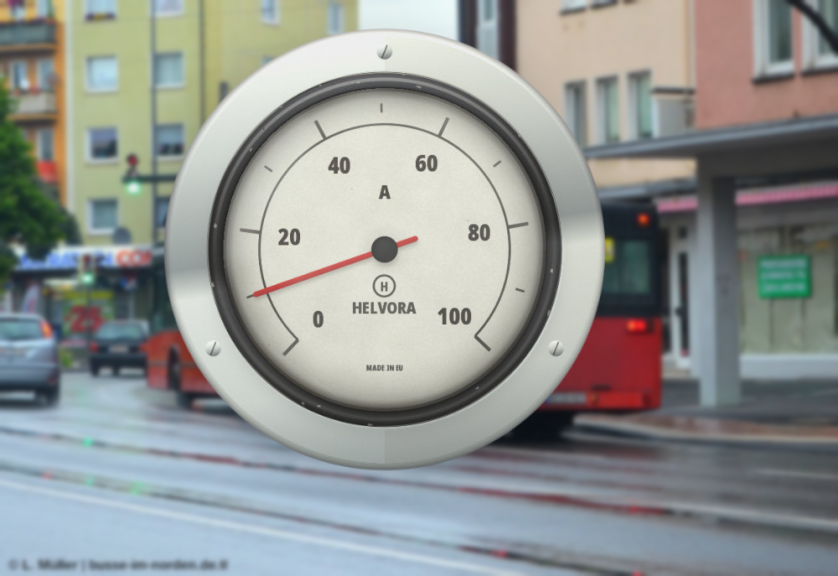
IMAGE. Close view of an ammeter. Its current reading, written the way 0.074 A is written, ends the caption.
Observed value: 10 A
